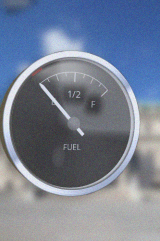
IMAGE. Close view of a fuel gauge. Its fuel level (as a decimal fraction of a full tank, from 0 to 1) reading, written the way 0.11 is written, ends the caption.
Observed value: 0
